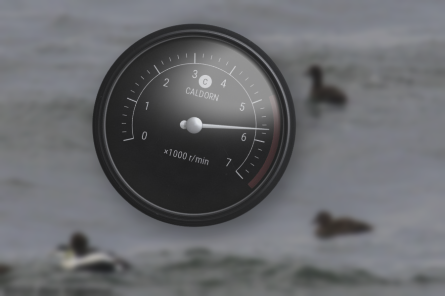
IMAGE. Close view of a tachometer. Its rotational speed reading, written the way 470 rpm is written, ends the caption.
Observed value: 5700 rpm
